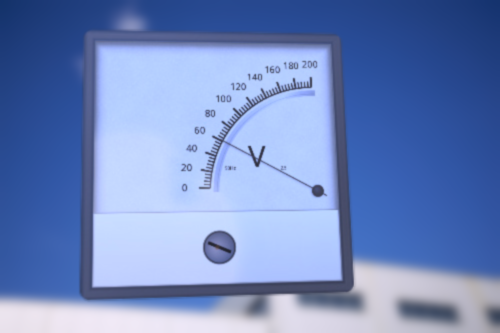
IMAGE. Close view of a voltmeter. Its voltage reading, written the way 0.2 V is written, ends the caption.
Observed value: 60 V
